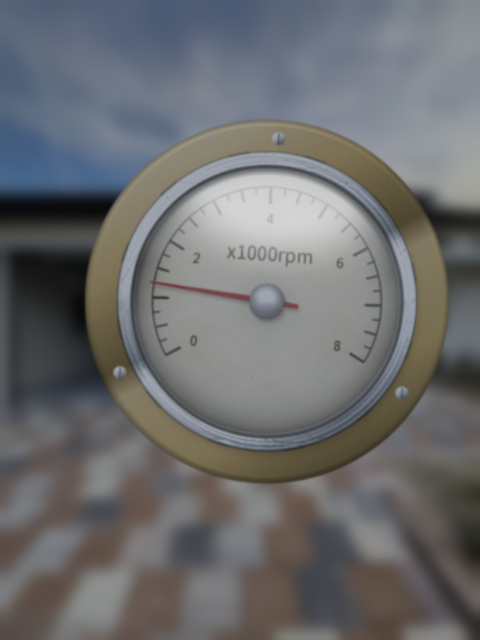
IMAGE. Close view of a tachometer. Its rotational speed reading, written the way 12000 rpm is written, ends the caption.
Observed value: 1250 rpm
